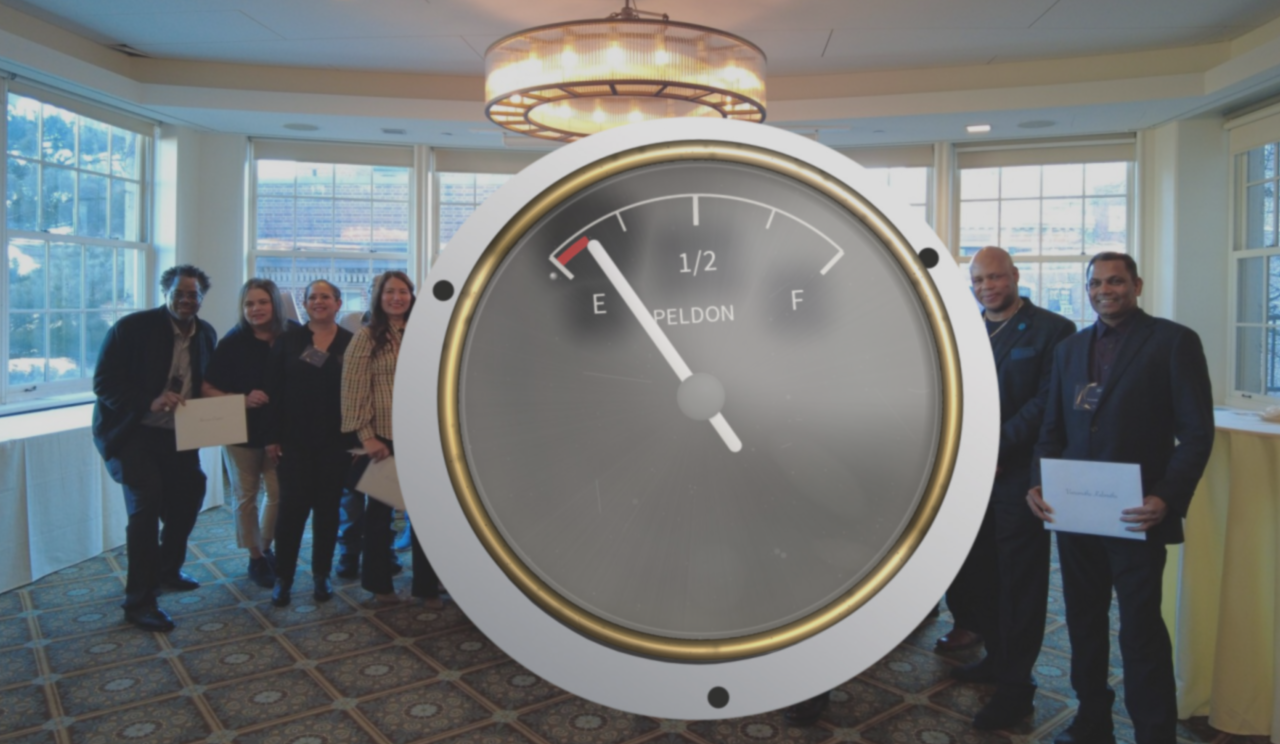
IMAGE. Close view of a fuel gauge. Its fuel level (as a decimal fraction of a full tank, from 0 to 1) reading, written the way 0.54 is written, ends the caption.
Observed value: 0.125
